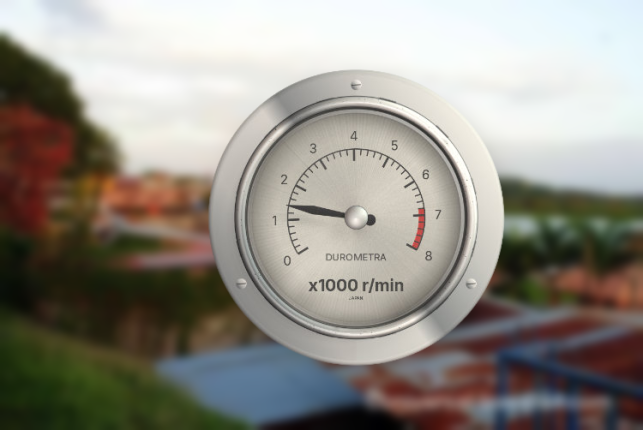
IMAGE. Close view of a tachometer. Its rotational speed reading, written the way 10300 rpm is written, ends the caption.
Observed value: 1400 rpm
